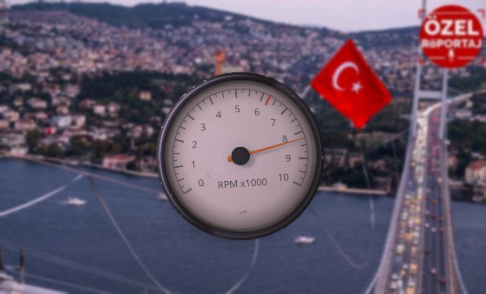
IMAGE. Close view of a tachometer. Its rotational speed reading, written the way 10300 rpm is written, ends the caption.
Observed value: 8250 rpm
